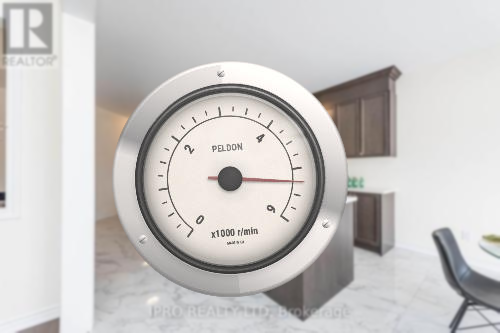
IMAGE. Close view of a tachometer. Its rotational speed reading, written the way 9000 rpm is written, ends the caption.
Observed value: 5250 rpm
